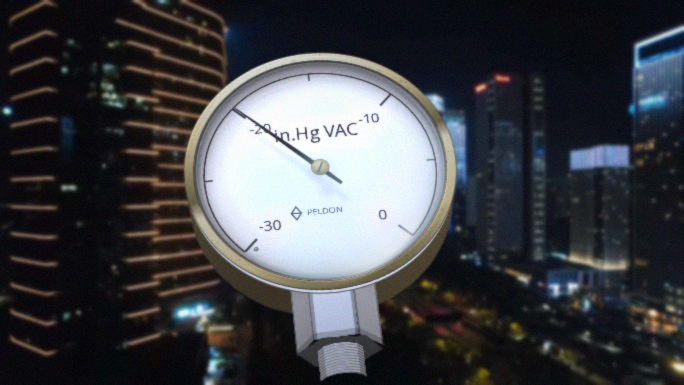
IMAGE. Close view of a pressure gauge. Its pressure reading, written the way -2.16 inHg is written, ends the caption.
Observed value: -20 inHg
